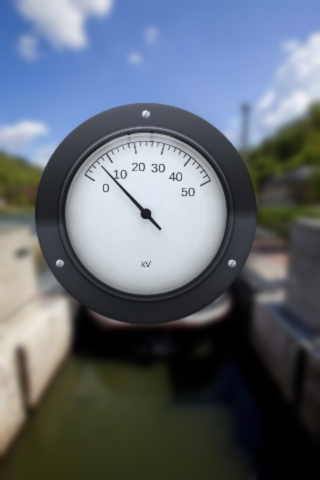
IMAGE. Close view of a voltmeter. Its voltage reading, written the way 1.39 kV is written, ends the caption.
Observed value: 6 kV
